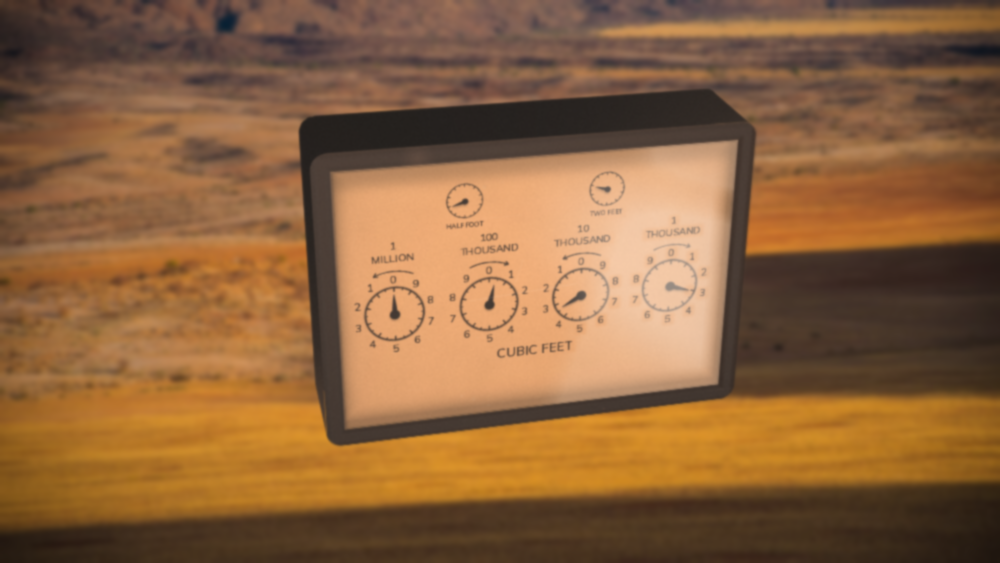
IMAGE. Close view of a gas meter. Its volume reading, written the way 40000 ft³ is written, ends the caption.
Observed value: 3300 ft³
